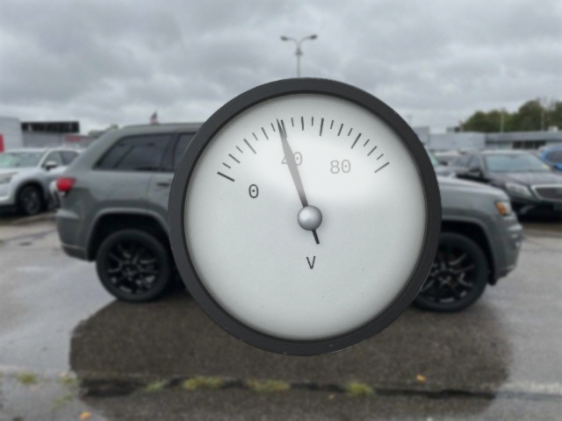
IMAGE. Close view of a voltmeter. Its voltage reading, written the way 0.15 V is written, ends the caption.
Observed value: 37.5 V
